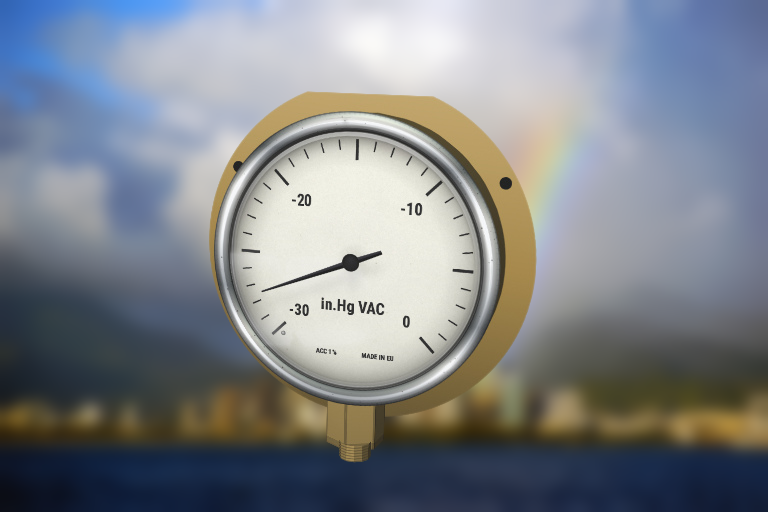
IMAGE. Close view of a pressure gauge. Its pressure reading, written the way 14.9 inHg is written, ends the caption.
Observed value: -27.5 inHg
